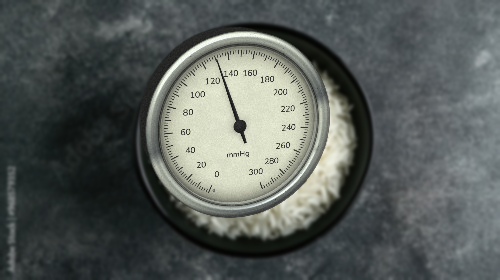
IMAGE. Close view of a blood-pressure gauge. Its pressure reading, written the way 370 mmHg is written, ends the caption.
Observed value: 130 mmHg
